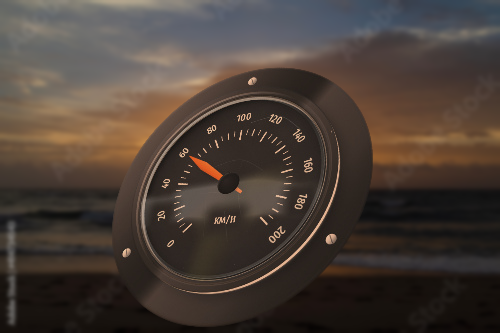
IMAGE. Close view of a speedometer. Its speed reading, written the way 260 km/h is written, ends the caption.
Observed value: 60 km/h
